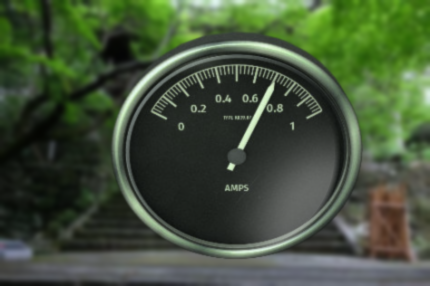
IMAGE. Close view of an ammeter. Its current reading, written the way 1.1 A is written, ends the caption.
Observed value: 0.7 A
